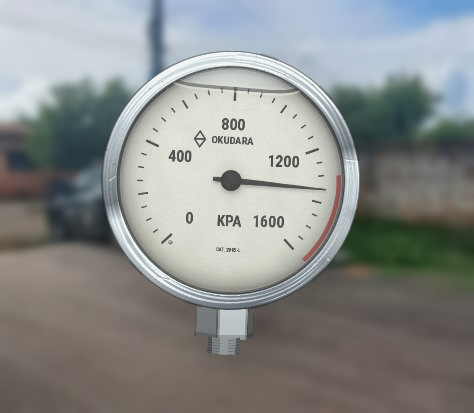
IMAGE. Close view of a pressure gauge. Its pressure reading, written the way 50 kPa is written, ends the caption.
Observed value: 1350 kPa
